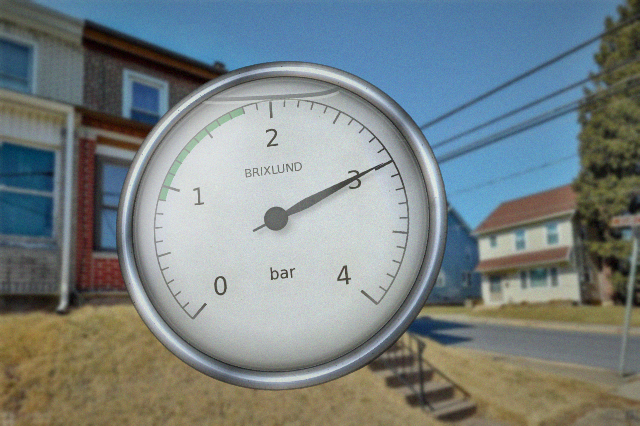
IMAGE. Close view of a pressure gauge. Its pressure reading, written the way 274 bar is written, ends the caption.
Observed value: 3 bar
